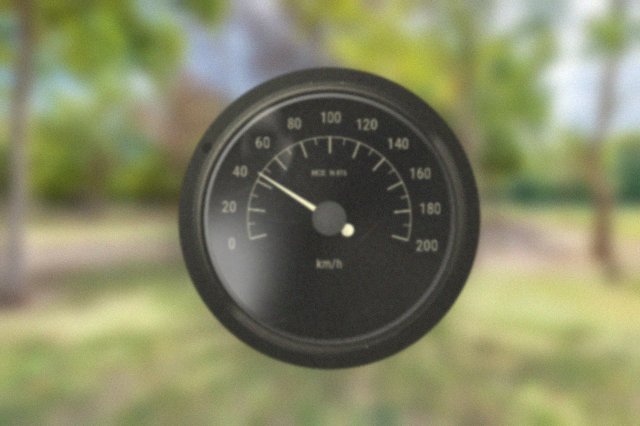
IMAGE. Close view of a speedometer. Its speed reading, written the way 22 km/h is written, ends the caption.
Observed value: 45 km/h
